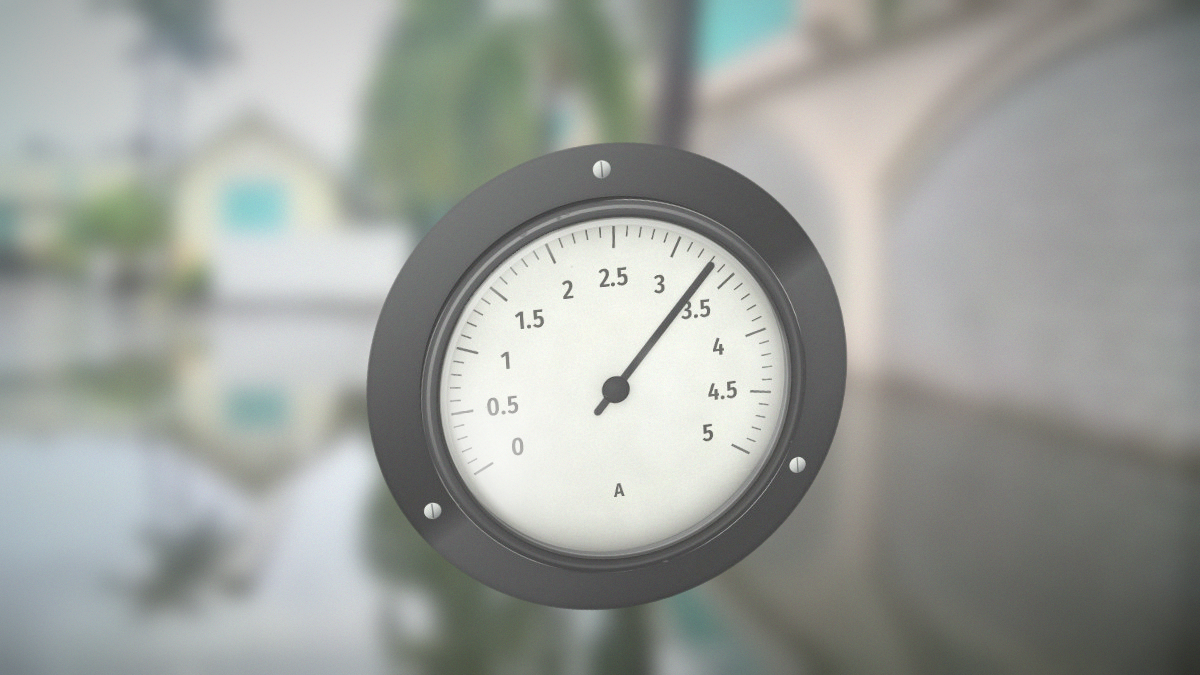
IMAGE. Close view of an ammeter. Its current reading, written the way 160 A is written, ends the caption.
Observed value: 3.3 A
